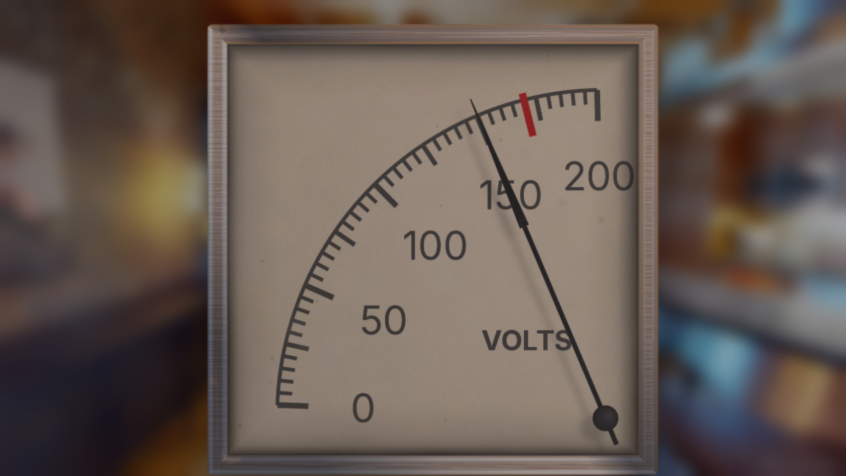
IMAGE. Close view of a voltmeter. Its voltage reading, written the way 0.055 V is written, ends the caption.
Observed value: 150 V
